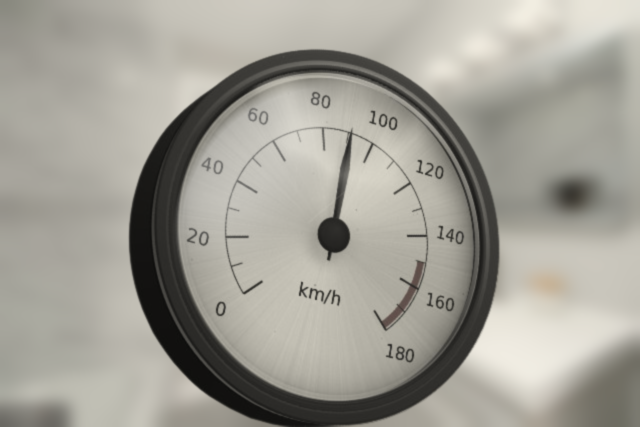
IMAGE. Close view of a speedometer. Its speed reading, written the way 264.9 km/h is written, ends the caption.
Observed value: 90 km/h
